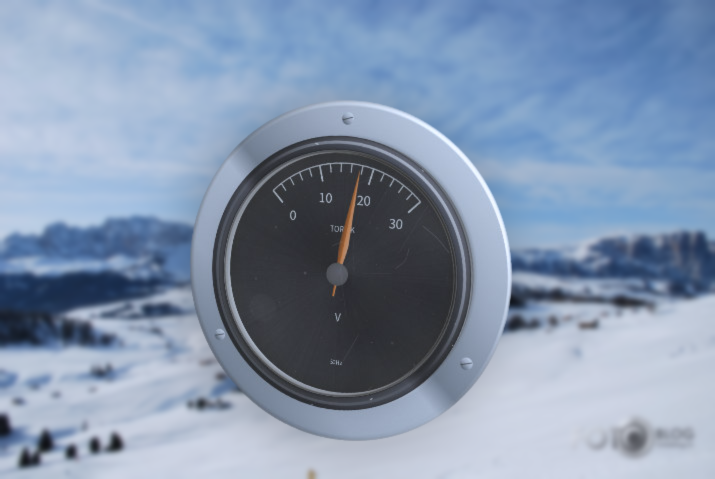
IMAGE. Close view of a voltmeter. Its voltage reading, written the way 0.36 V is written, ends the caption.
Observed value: 18 V
